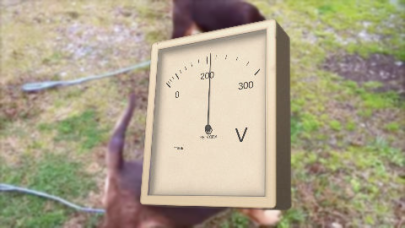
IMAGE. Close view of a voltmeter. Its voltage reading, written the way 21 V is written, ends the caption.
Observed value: 210 V
